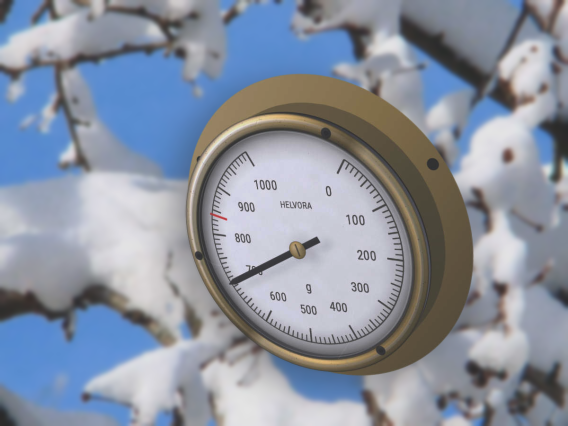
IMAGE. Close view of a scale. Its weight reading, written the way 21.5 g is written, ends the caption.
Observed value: 700 g
